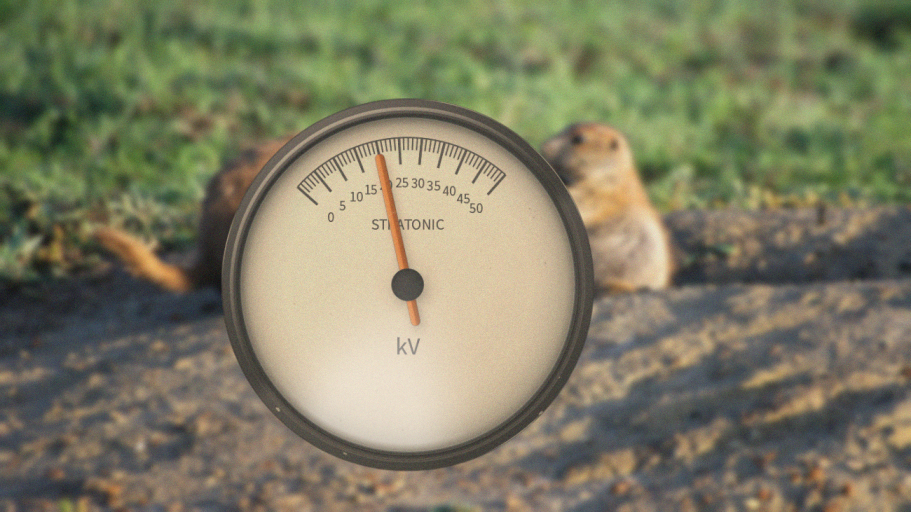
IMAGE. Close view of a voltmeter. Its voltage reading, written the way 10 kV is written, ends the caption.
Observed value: 20 kV
